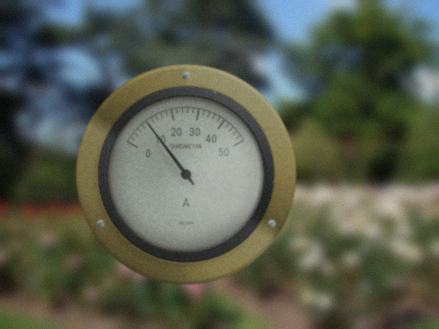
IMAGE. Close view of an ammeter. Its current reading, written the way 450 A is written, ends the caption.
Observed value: 10 A
